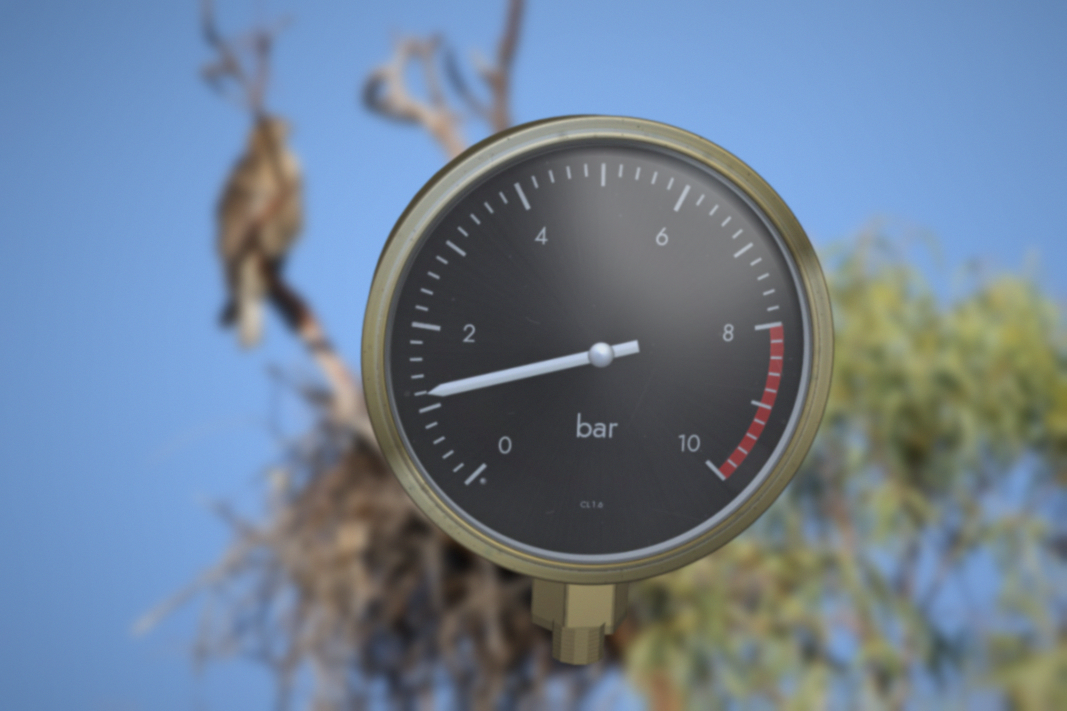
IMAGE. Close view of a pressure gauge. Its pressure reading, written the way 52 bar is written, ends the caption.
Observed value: 1.2 bar
